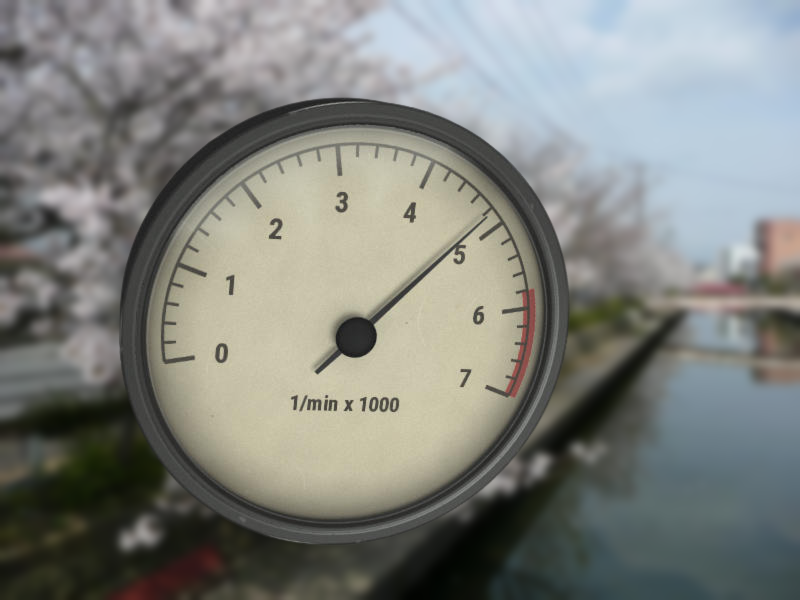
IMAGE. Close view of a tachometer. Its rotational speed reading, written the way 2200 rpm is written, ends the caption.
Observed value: 4800 rpm
